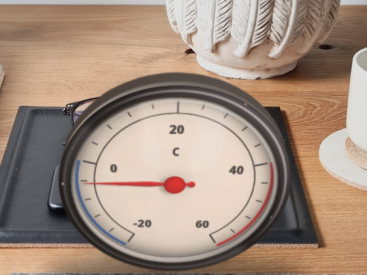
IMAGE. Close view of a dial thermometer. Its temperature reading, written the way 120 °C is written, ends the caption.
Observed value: -4 °C
